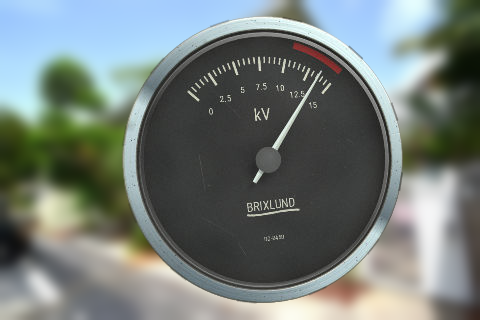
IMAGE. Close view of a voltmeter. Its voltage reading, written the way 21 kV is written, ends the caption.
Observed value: 13.5 kV
